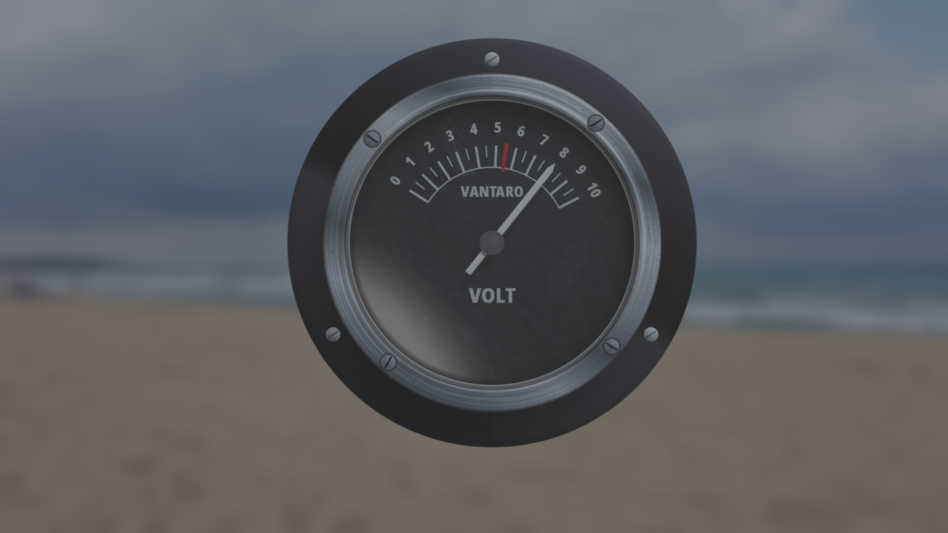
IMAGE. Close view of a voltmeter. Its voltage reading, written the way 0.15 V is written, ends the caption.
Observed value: 8 V
